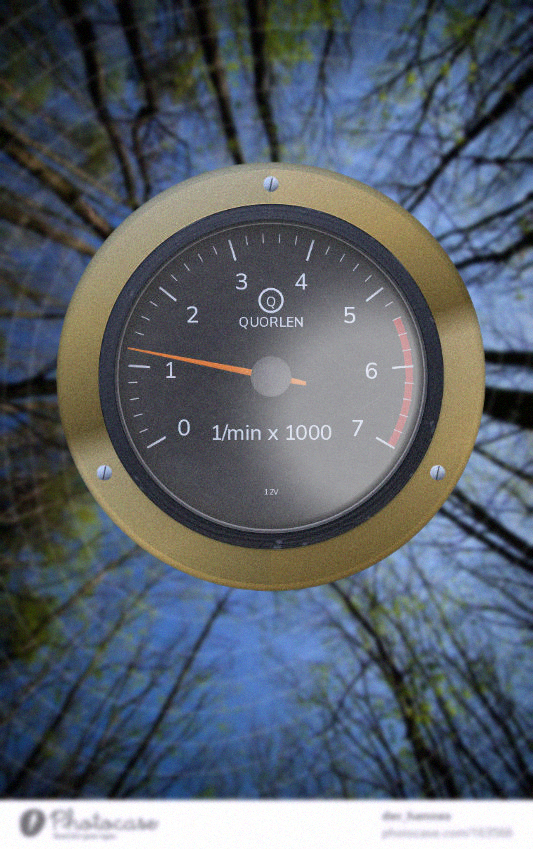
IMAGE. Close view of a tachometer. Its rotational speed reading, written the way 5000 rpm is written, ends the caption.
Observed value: 1200 rpm
